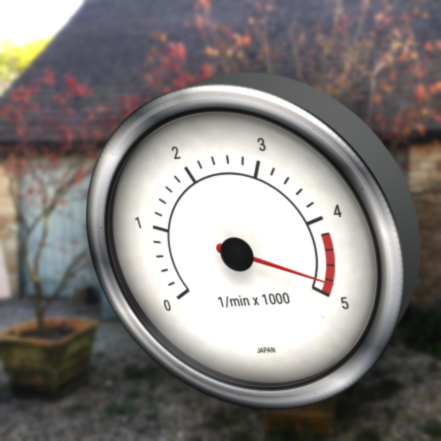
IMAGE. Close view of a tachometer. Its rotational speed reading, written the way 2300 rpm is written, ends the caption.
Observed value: 4800 rpm
